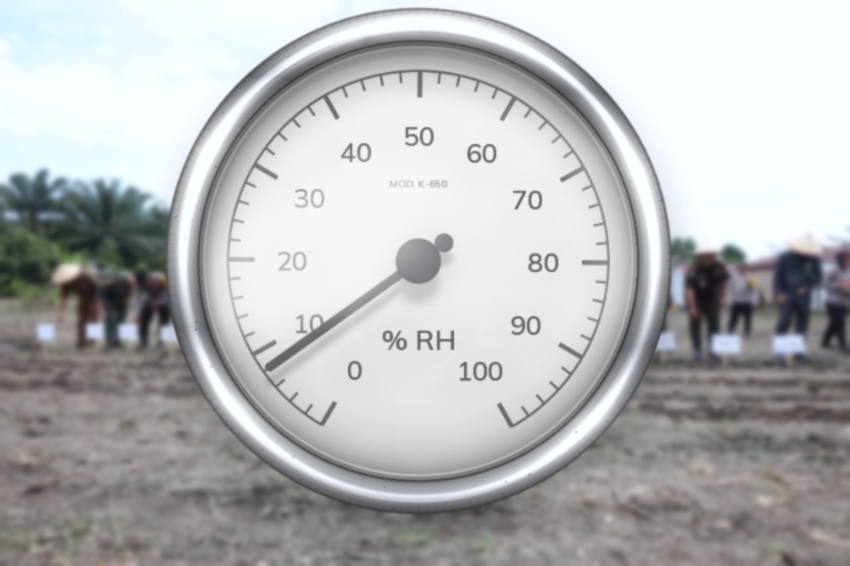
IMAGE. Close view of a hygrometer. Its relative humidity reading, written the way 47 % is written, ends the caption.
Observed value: 8 %
